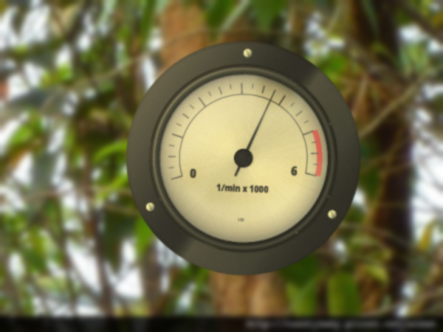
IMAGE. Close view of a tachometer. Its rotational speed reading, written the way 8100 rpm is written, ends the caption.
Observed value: 3750 rpm
